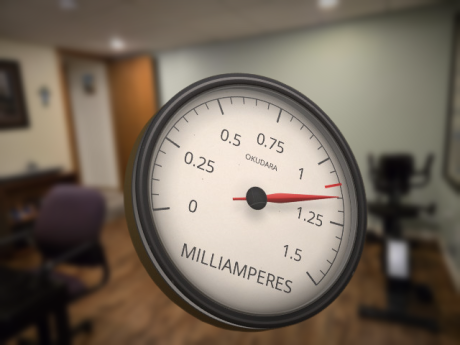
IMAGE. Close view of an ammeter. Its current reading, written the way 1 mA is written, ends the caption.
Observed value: 1.15 mA
